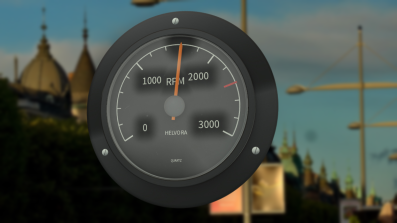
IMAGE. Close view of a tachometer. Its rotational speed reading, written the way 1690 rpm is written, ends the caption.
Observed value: 1600 rpm
